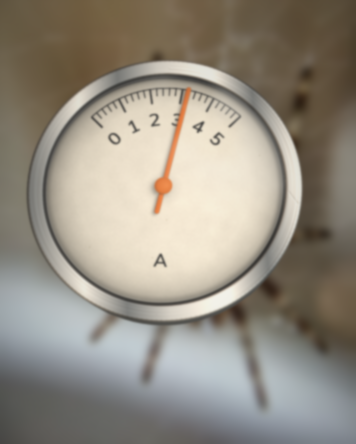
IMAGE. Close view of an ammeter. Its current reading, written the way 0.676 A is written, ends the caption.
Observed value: 3.2 A
